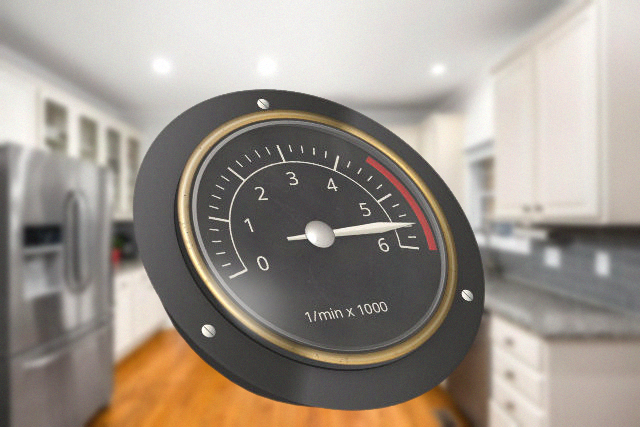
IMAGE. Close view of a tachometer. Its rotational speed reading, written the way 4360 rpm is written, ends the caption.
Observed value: 5600 rpm
